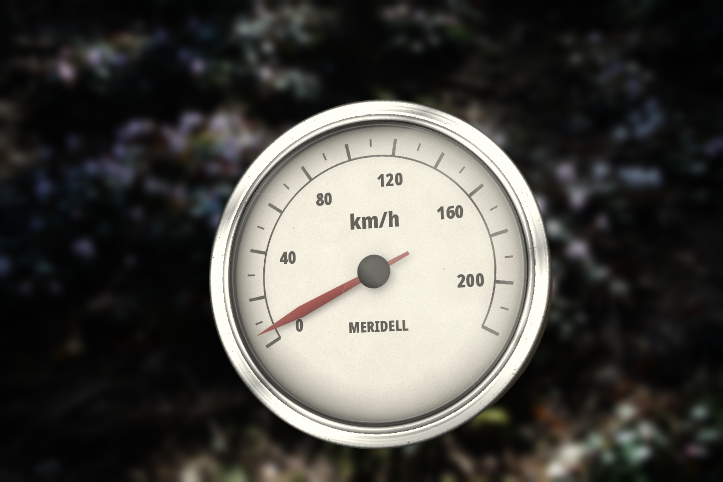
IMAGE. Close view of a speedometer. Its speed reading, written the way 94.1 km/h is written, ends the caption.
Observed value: 5 km/h
